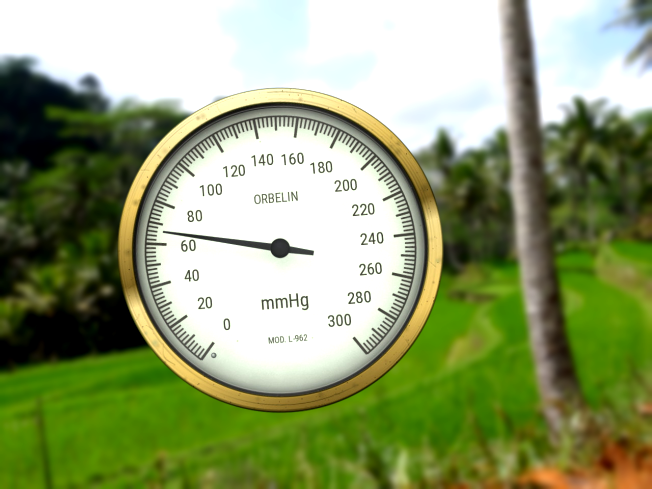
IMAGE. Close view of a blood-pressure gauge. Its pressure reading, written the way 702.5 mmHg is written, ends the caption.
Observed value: 66 mmHg
